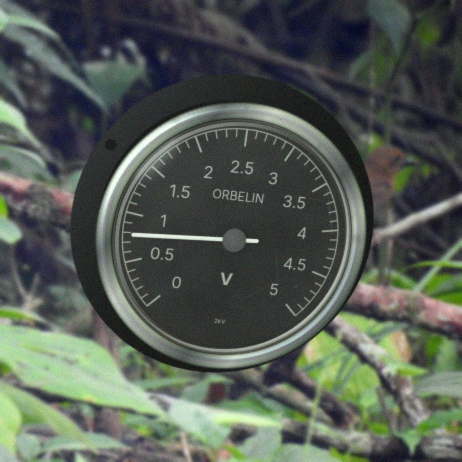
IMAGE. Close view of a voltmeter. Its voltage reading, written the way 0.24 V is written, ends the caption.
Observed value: 0.8 V
